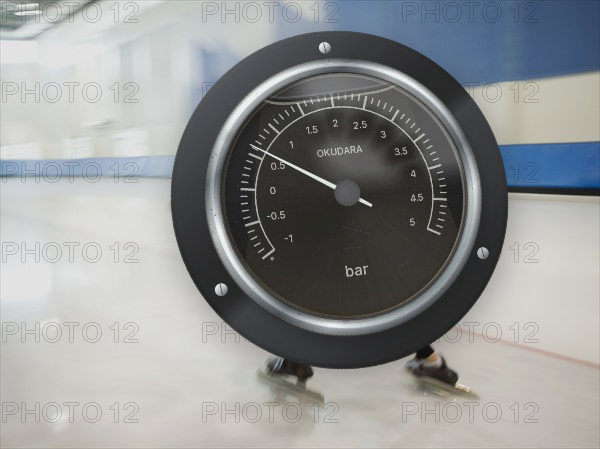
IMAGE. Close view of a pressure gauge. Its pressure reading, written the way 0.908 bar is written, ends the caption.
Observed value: 0.6 bar
